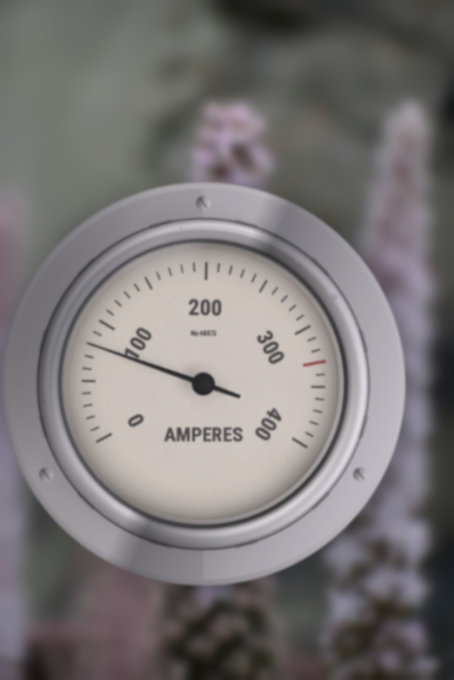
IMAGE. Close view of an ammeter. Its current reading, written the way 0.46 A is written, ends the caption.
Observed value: 80 A
